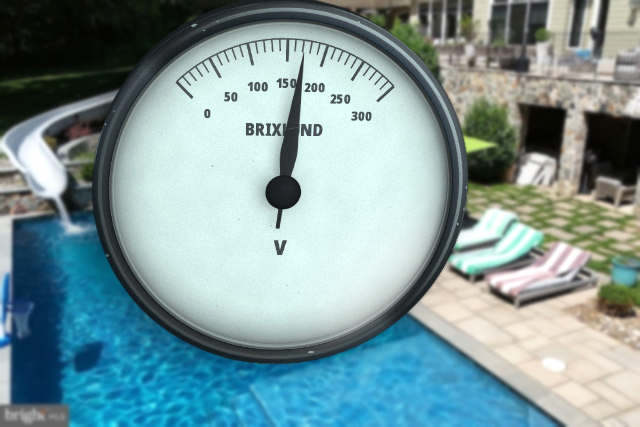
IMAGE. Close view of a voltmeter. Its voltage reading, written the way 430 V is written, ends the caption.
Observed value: 170 V
